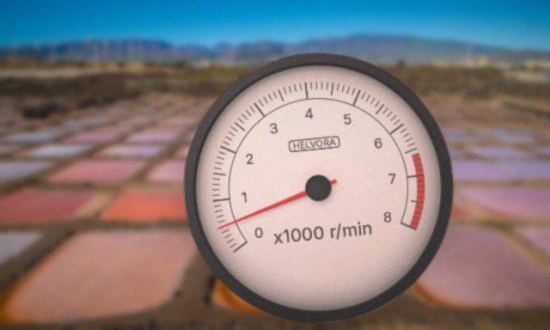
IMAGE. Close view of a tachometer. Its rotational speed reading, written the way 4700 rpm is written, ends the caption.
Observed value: 500 rpm
